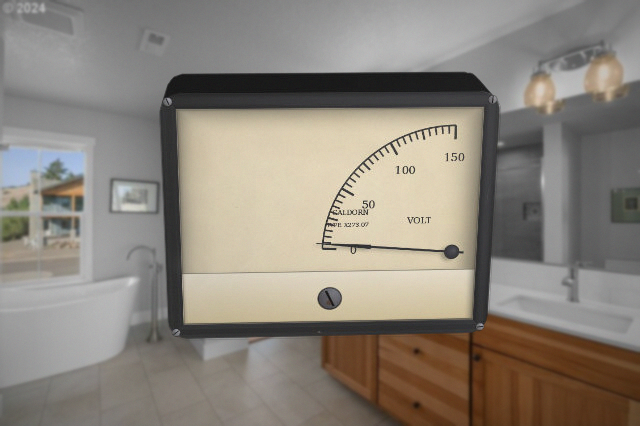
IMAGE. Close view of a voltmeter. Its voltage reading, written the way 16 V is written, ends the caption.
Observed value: 5 V
